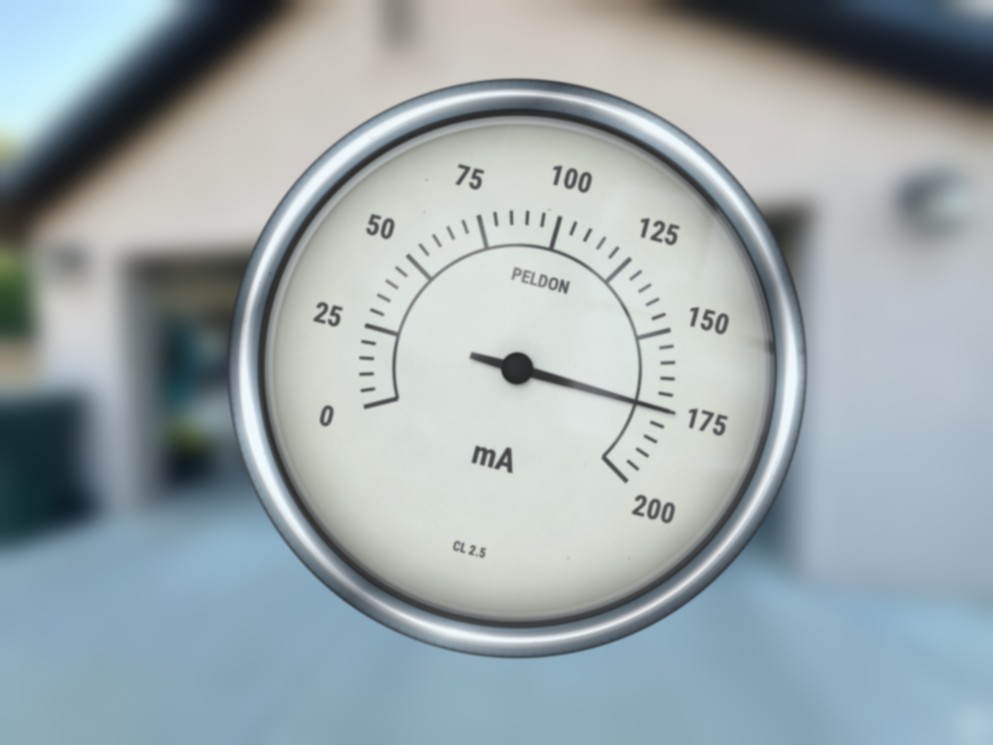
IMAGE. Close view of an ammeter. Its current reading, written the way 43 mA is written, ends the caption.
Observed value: 175 mA
